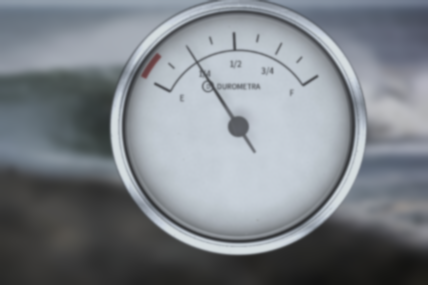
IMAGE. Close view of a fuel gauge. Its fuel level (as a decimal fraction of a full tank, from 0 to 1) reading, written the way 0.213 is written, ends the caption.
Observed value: 0.25
